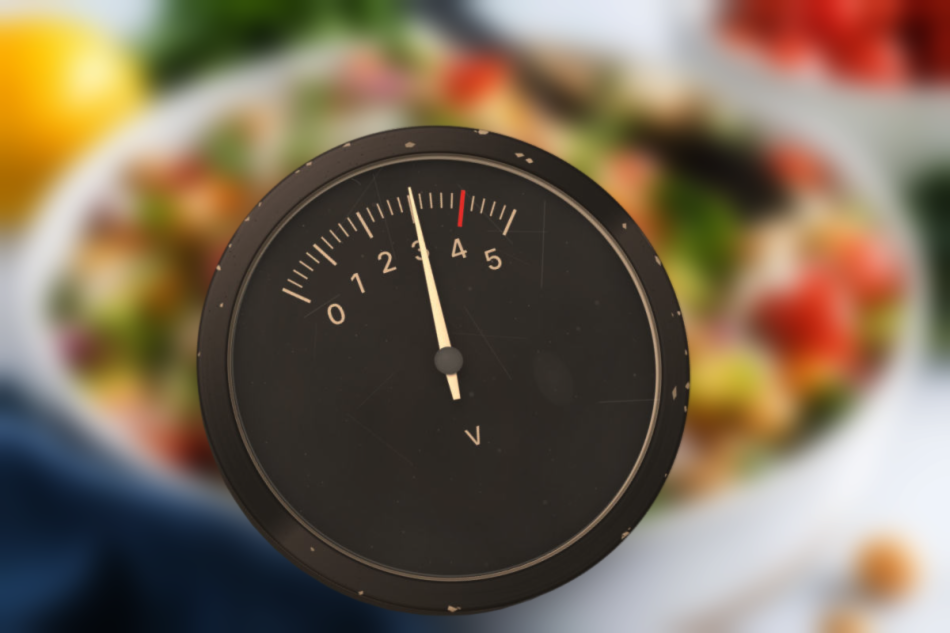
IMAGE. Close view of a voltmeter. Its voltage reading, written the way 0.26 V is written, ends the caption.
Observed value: 3 V
